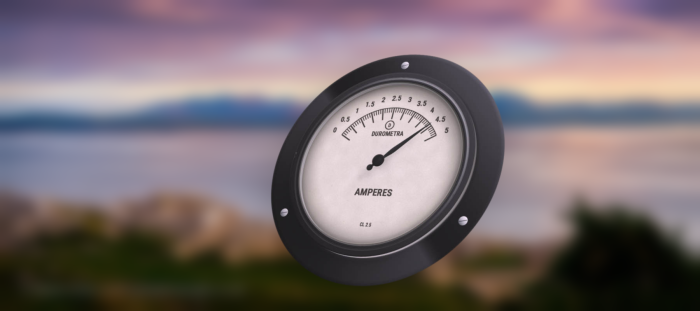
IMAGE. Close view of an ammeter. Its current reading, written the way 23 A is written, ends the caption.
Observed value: 4.5 A
